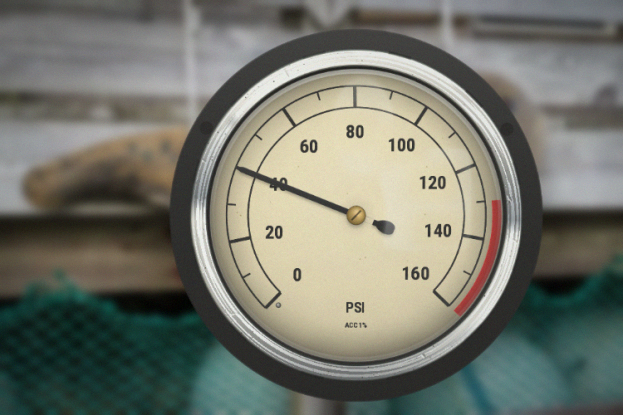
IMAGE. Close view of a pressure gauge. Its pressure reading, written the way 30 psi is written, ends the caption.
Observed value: 40 psi
